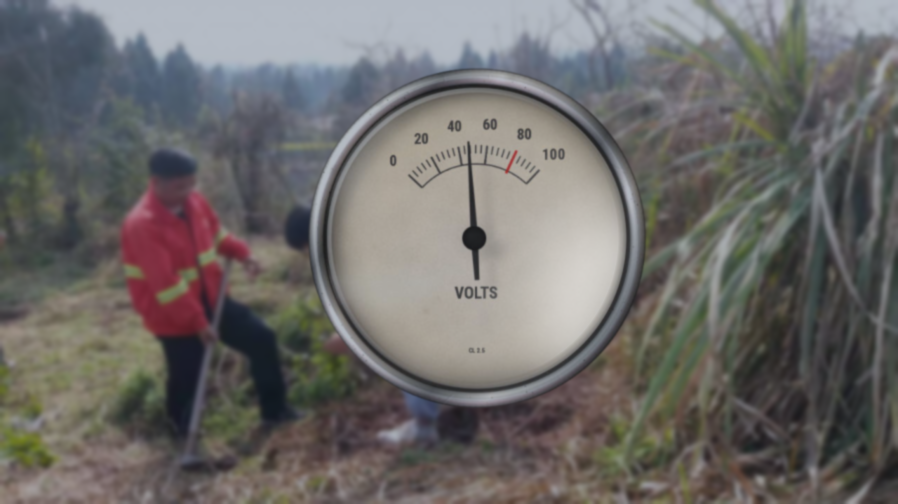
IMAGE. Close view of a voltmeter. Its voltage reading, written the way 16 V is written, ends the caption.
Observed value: 48 V
